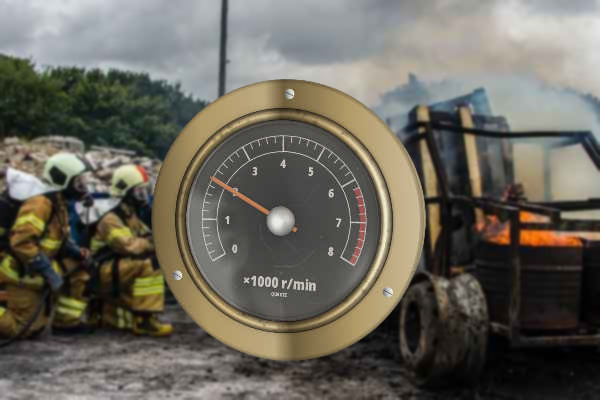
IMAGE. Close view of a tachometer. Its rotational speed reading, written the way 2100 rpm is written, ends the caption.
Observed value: 2000 rpm
